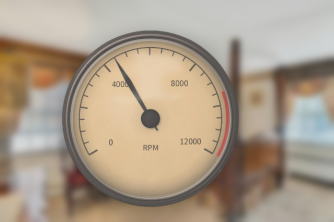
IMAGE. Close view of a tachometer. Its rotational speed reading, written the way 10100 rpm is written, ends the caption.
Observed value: 4500 rpm
